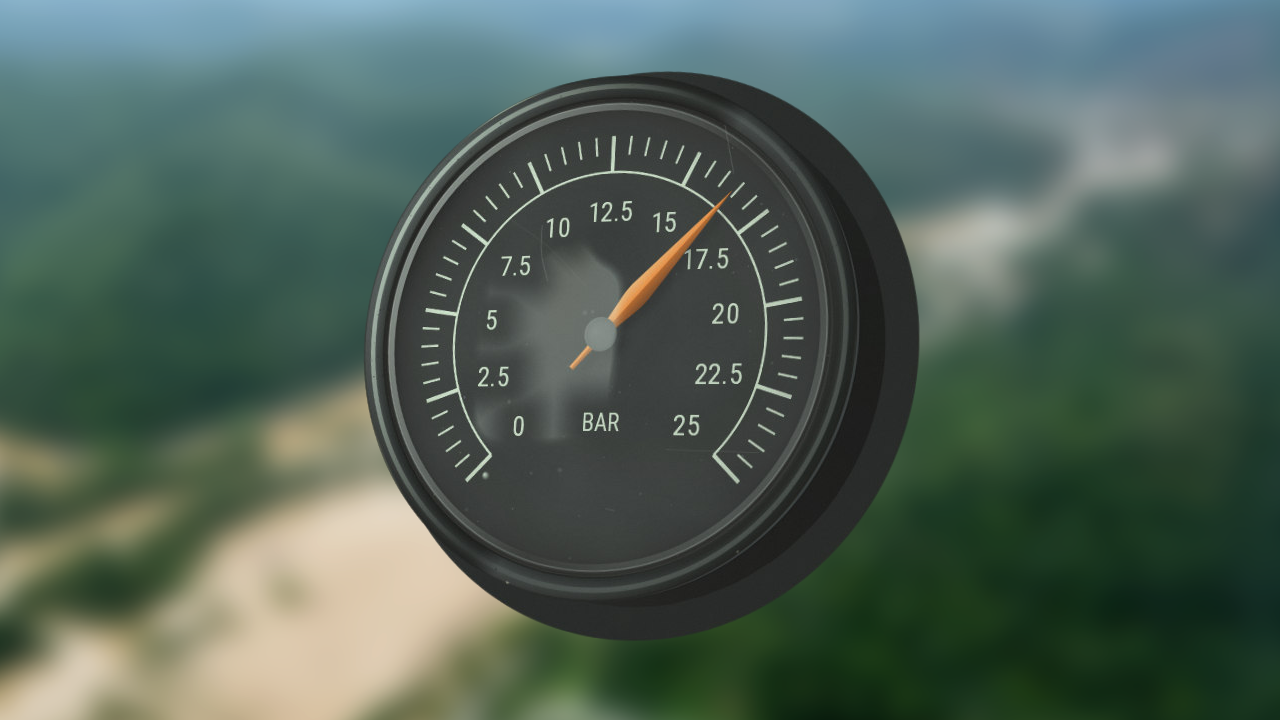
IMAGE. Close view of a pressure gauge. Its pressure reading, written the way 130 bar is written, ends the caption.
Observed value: 16.5 bar
